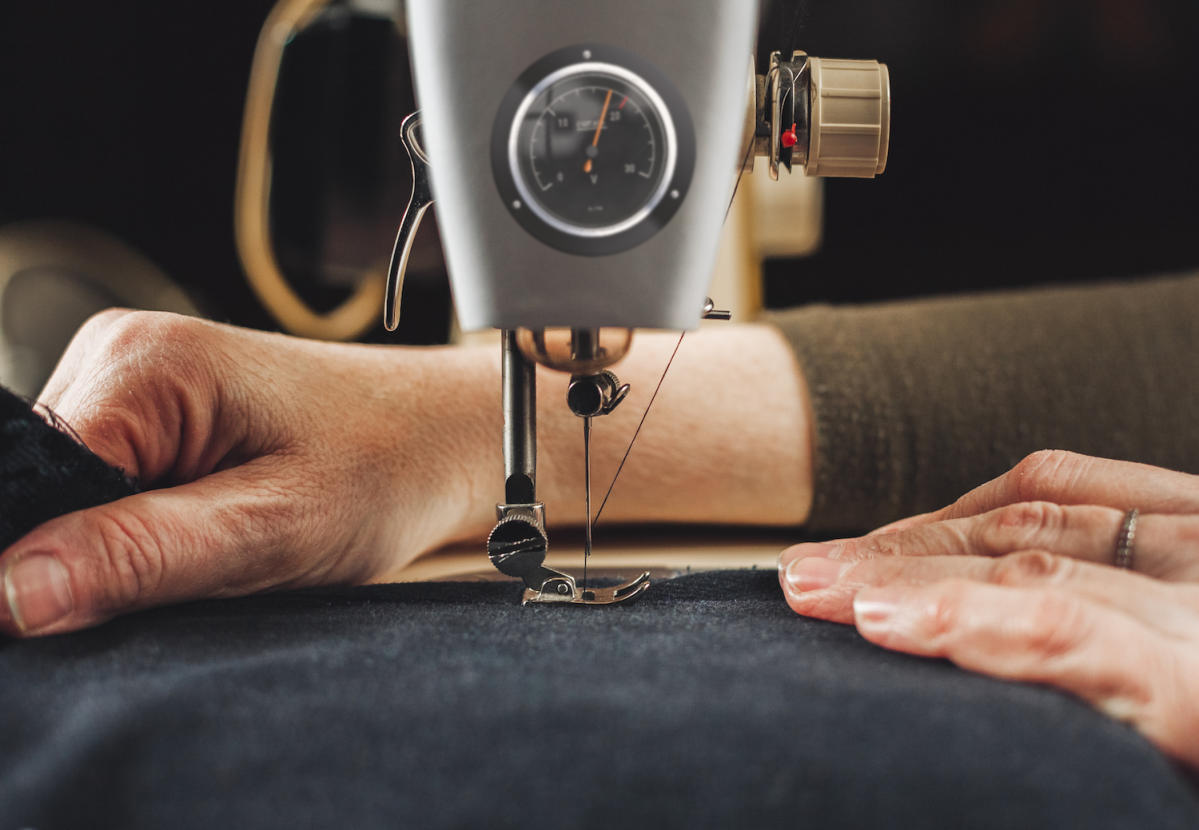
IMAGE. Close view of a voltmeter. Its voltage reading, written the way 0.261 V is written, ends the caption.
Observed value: 18 V
